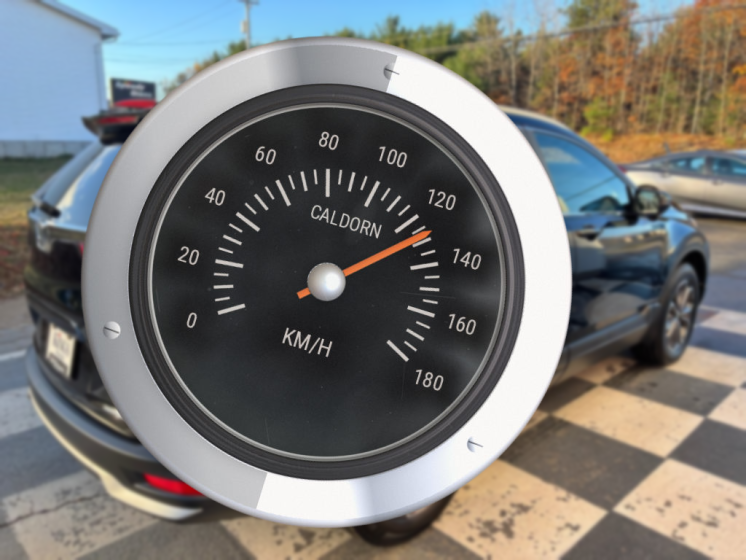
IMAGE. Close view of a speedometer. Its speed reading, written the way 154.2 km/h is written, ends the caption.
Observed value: 127.5 km/h
